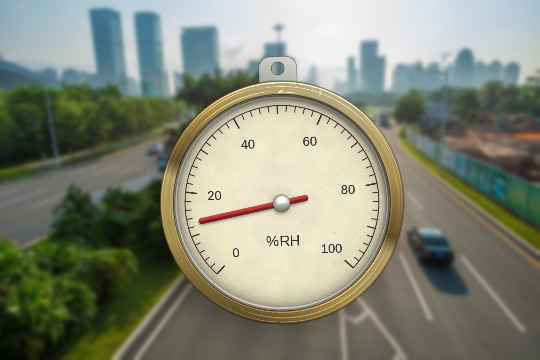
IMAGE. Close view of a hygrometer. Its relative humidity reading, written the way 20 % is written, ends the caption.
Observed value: 13 %
